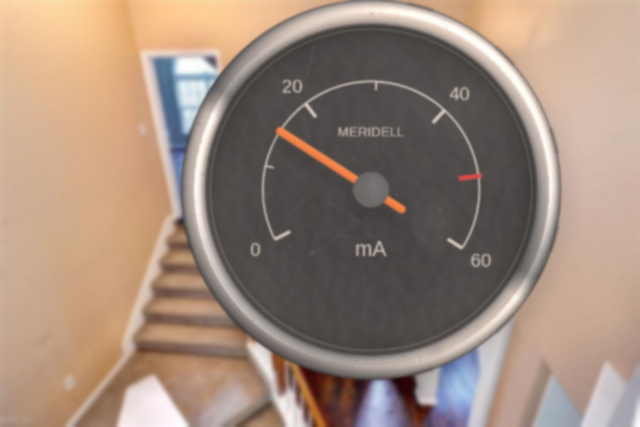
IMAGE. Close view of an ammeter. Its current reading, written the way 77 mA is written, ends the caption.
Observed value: 15 mA
